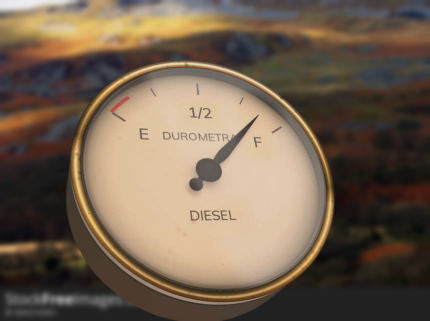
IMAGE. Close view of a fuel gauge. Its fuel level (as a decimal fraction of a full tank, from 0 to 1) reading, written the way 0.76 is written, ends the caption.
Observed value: 0.875
